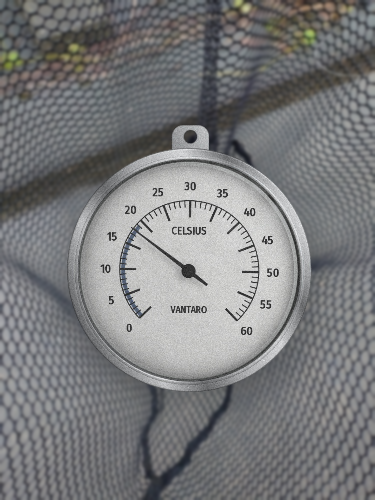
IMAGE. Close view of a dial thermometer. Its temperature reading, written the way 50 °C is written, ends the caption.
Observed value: 18 °C
